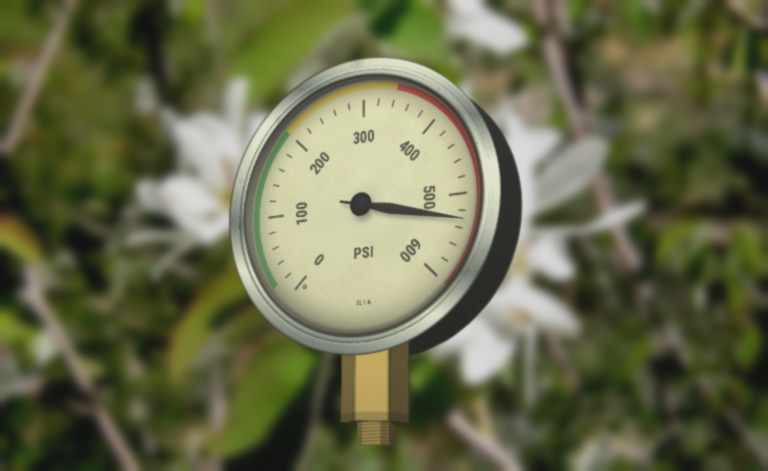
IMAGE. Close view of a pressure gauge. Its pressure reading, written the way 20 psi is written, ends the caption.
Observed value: 530 psi
